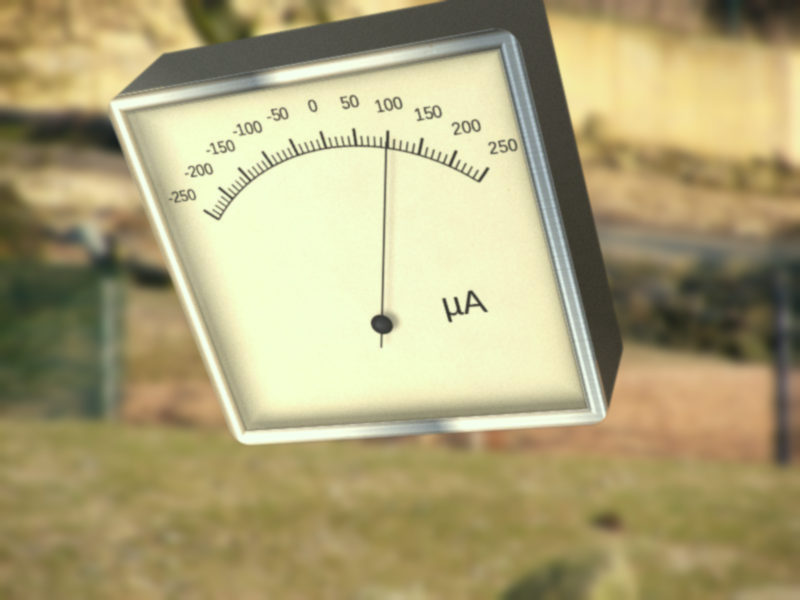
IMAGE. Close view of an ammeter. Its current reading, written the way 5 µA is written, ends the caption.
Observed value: 100 µA
